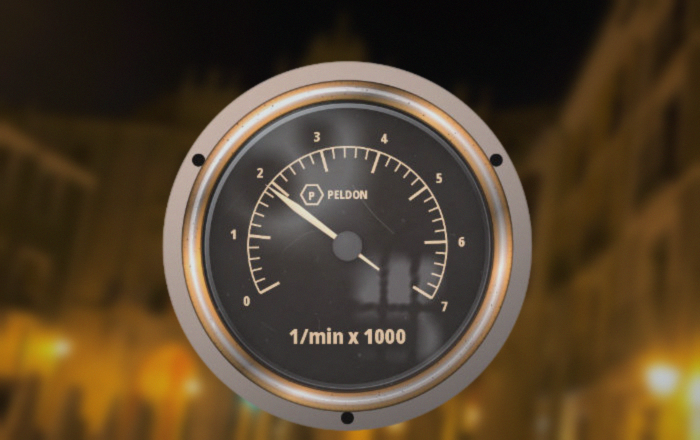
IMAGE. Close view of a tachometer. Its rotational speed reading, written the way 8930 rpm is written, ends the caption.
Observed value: 1900 rpm
